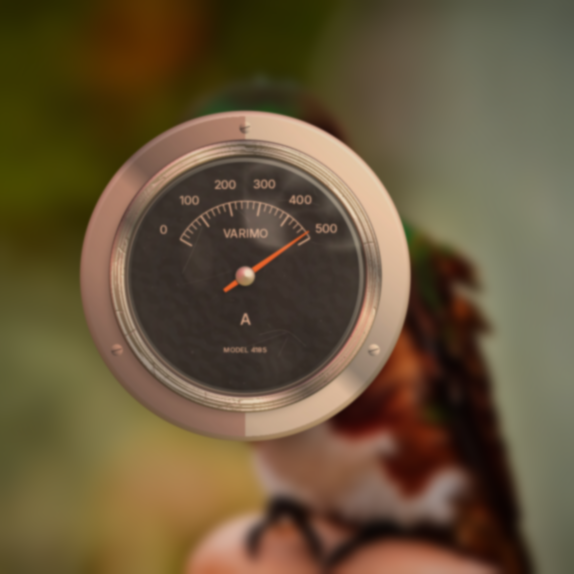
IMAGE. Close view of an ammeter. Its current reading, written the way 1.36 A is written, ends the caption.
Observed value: 480 A
